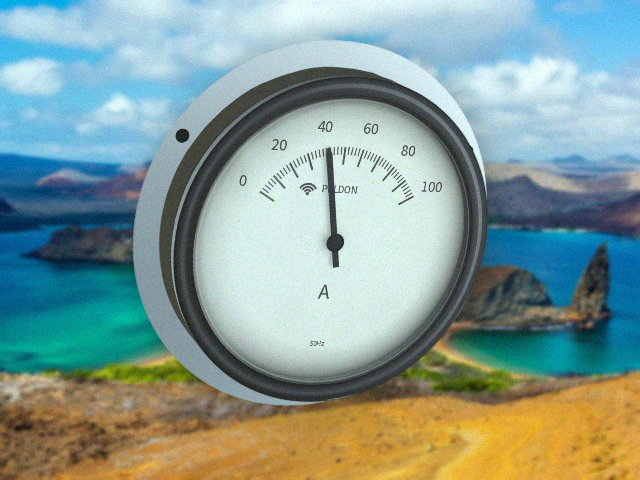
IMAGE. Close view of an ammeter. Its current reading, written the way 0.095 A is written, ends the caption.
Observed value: 40 A
